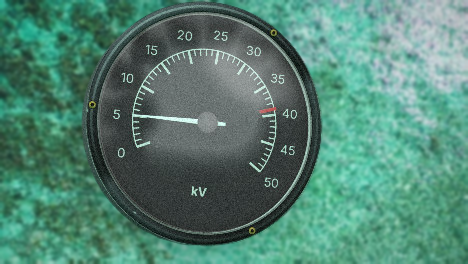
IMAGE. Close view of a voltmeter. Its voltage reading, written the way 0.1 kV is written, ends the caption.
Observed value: 5 kV
